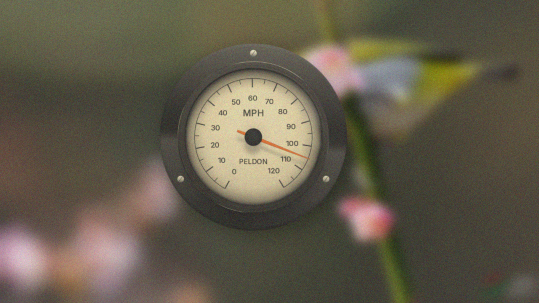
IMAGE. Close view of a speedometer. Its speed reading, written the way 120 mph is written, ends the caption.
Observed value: 105 mph
